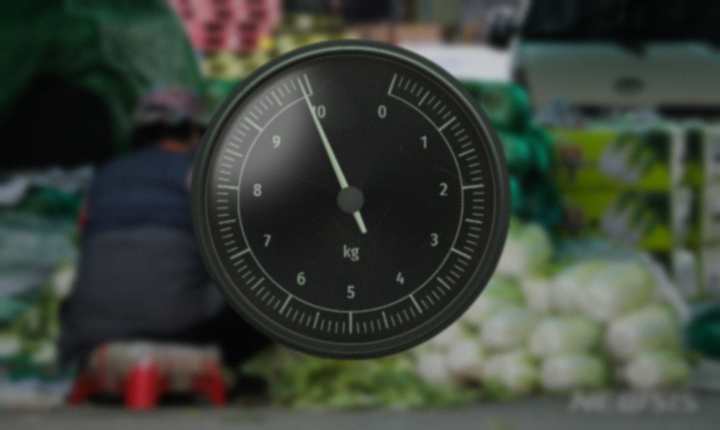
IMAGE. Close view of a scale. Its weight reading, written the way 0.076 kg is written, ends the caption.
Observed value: 9.9 kg
